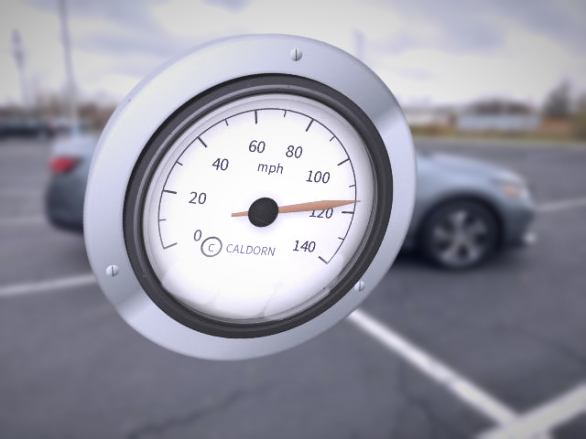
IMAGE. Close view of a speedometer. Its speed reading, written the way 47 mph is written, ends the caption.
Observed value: 115 mph
